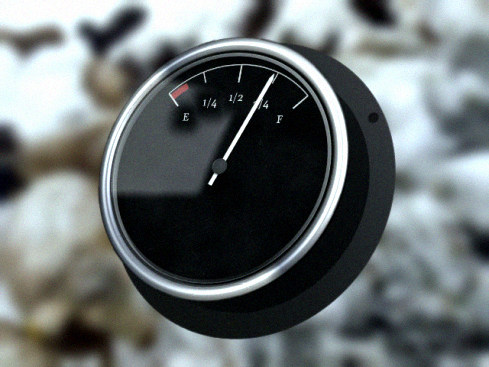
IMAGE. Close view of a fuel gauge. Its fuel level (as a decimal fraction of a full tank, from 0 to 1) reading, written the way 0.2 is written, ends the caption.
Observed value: 0.75
